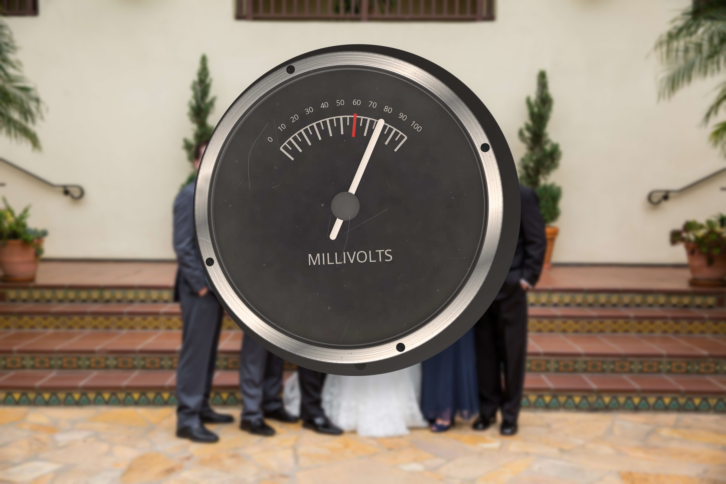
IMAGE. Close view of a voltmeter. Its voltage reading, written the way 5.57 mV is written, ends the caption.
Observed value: 80 mV
